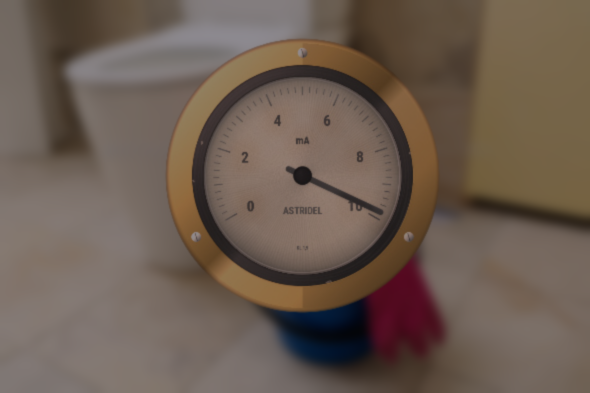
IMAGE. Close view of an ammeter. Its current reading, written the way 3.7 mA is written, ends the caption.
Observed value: 9.8 mA
